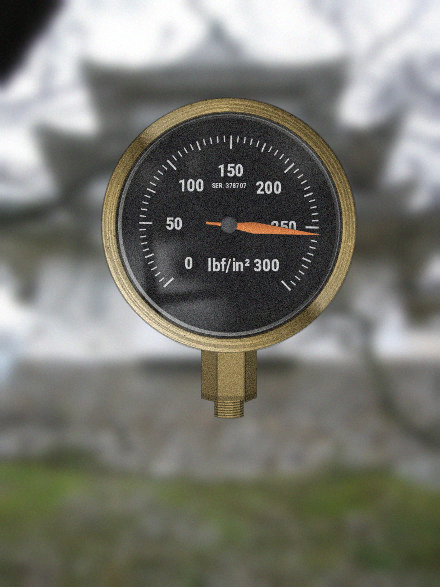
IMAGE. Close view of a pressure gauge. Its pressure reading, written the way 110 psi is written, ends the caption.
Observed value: 255 psi
